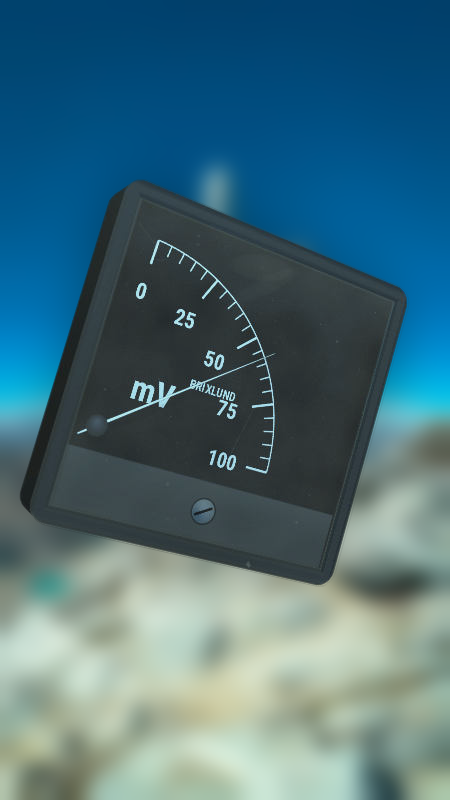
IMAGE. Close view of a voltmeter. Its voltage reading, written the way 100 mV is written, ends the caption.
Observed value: 57.5 mV
